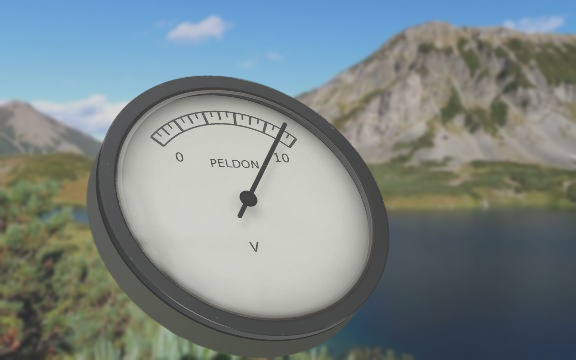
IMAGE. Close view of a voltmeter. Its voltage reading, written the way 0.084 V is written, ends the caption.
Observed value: 9 V
